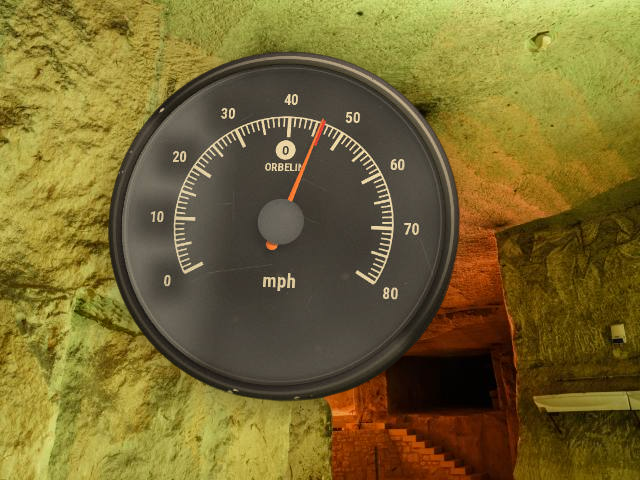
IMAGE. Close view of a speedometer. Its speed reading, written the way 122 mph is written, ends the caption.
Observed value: 46 mph
